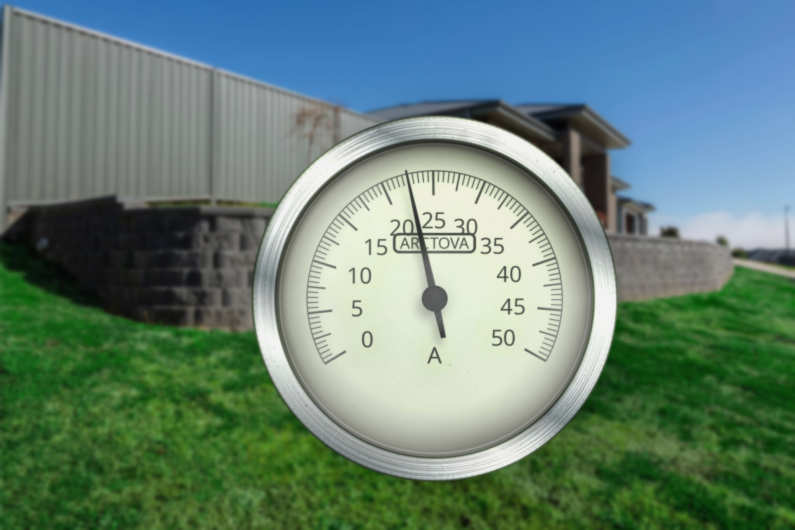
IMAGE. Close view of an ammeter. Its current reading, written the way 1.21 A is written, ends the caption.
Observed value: 22.5 A
